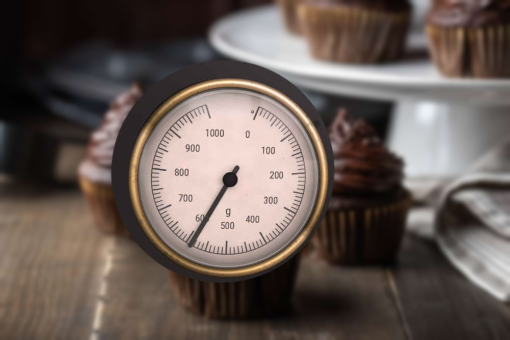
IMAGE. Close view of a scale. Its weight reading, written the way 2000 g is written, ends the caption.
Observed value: 590 g
